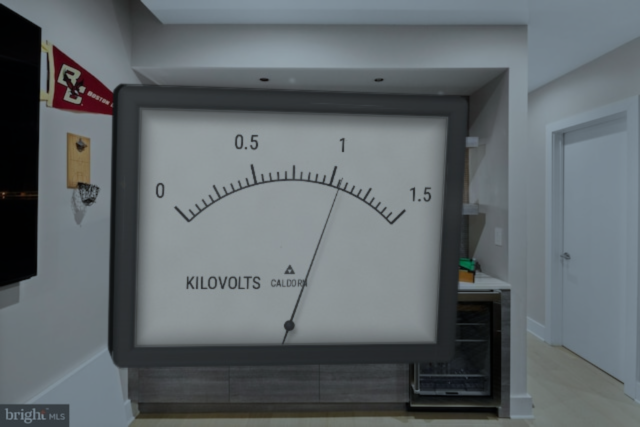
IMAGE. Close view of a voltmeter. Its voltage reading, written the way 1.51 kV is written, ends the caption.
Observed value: 1.05 kV
